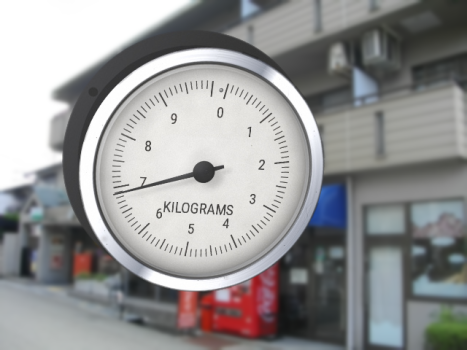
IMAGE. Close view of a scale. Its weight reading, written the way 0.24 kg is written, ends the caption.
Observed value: 6.9 kg
